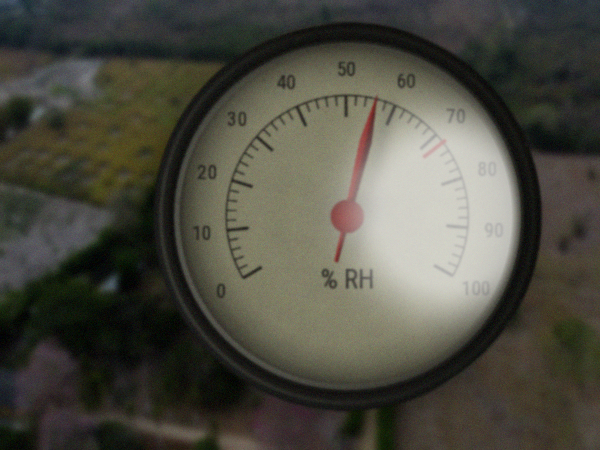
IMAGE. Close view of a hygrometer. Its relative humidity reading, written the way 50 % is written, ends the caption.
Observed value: 56 %
